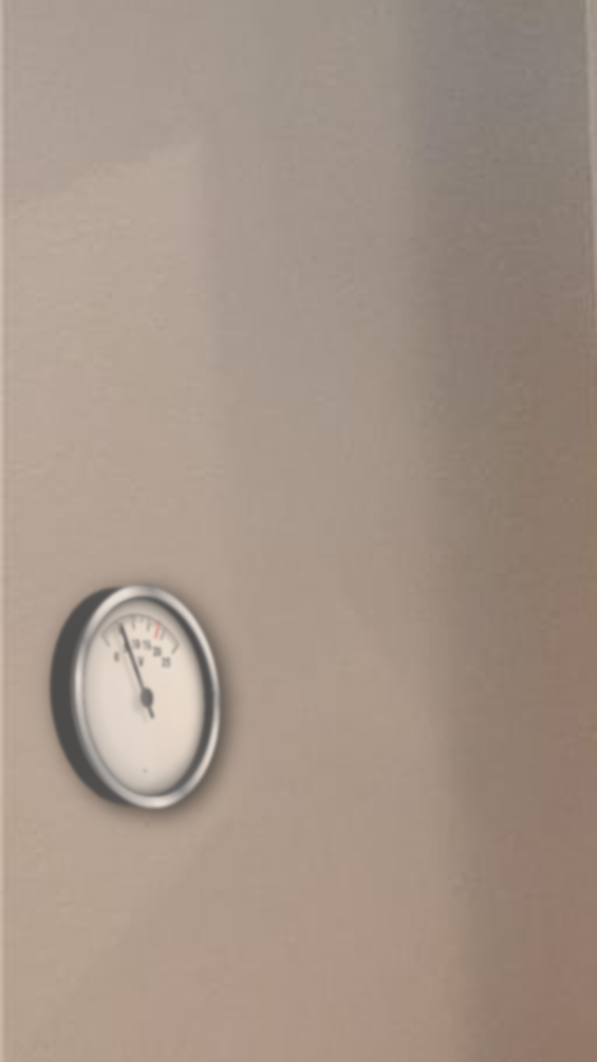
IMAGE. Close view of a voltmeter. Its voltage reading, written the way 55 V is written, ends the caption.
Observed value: 5 V
